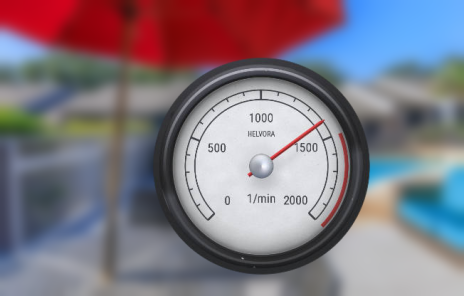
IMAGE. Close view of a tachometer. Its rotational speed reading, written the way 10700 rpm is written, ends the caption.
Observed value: 1400 rpm
